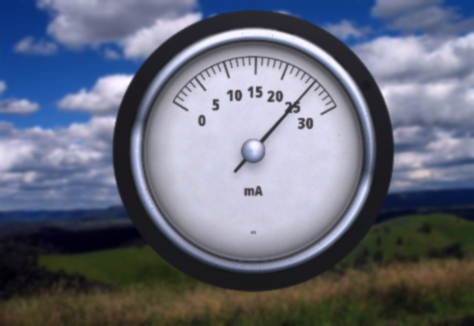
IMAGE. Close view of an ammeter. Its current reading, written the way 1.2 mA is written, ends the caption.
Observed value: 25 mA
